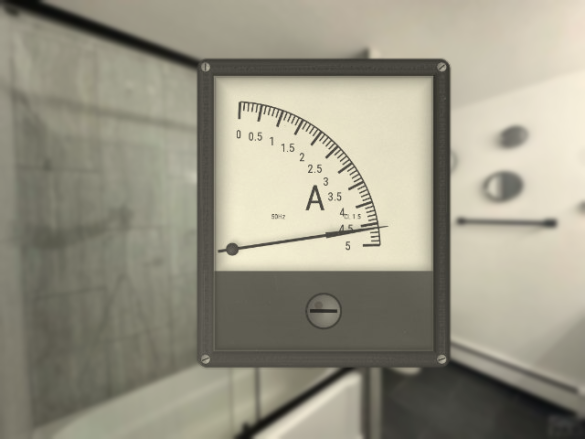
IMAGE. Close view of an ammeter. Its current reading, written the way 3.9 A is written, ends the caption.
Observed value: 4.6 A
